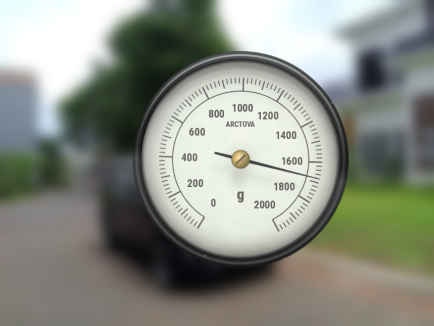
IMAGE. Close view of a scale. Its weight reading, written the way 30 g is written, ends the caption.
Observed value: 1680 g
